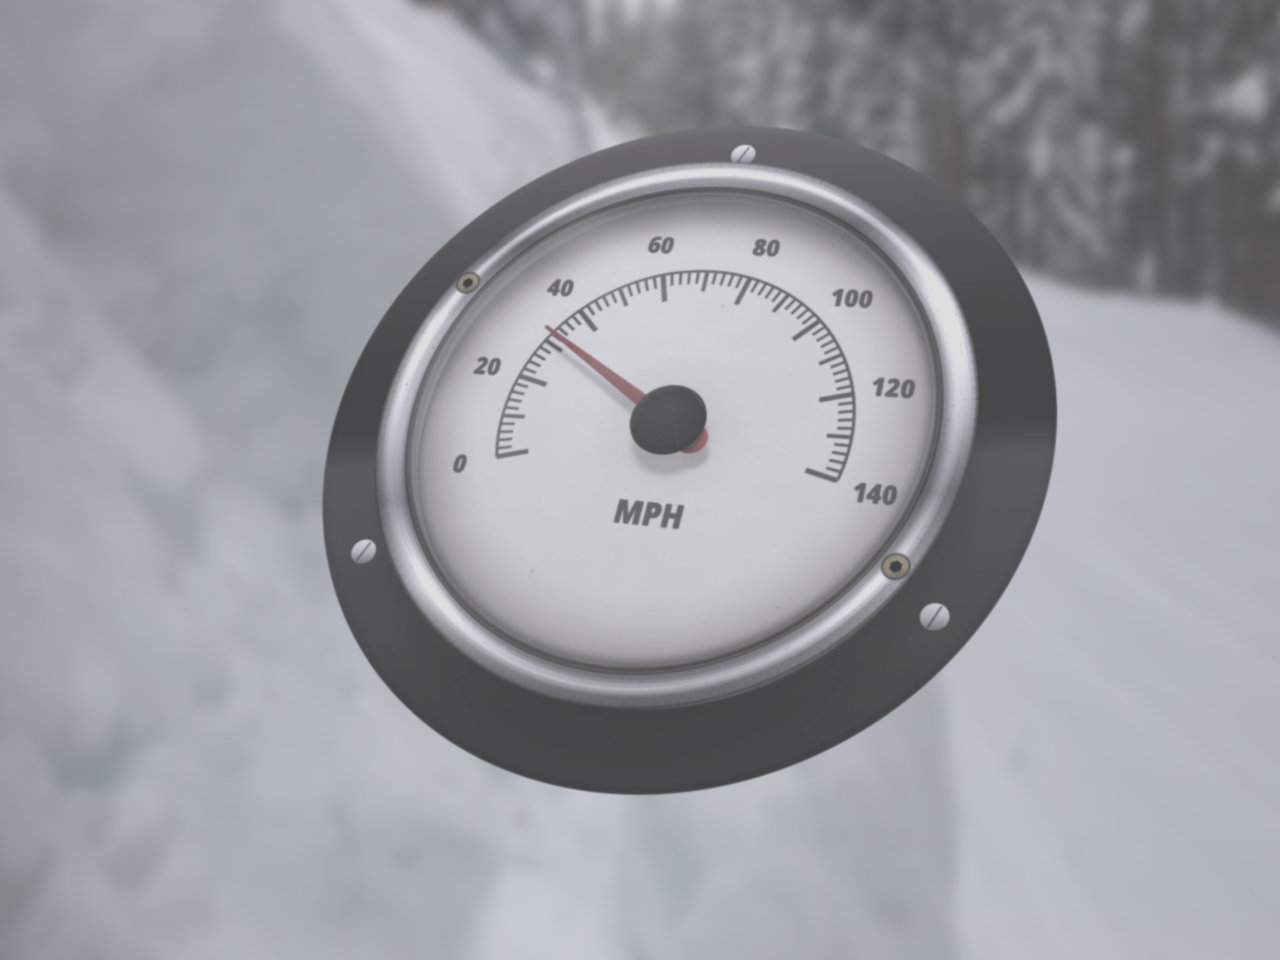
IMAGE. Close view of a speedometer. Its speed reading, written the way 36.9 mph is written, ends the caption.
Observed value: 32 mph
